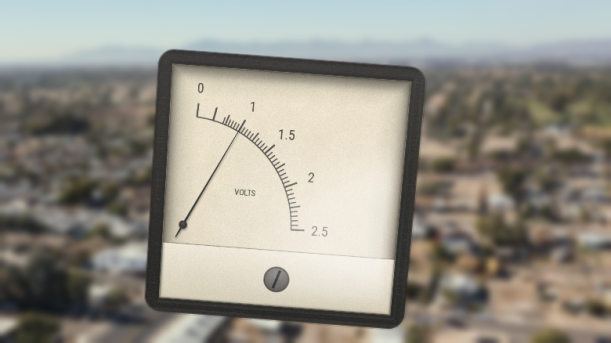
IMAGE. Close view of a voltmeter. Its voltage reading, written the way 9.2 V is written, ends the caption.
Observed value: 1 V
